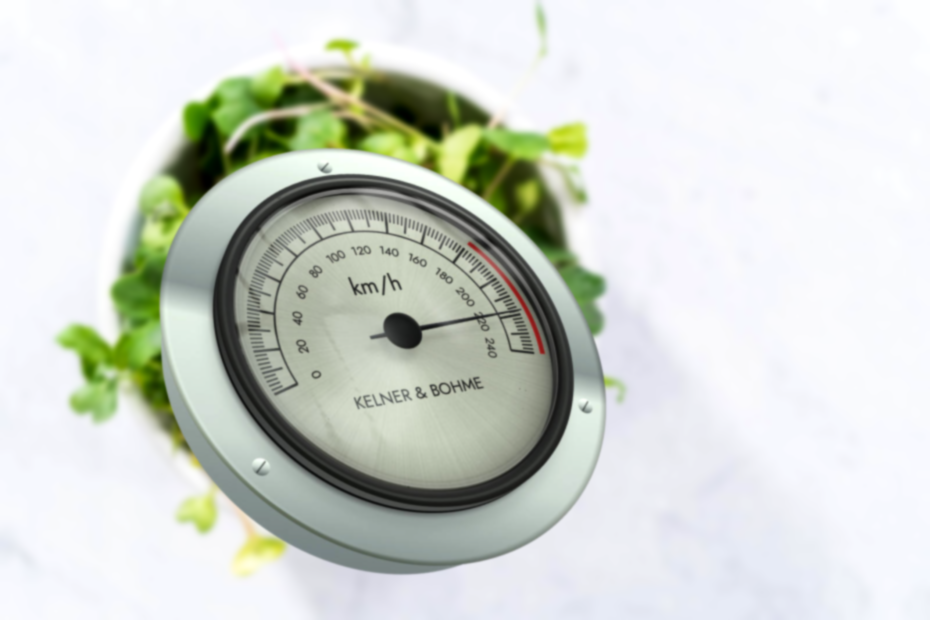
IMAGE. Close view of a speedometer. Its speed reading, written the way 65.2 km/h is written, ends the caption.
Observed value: 220 km/h
